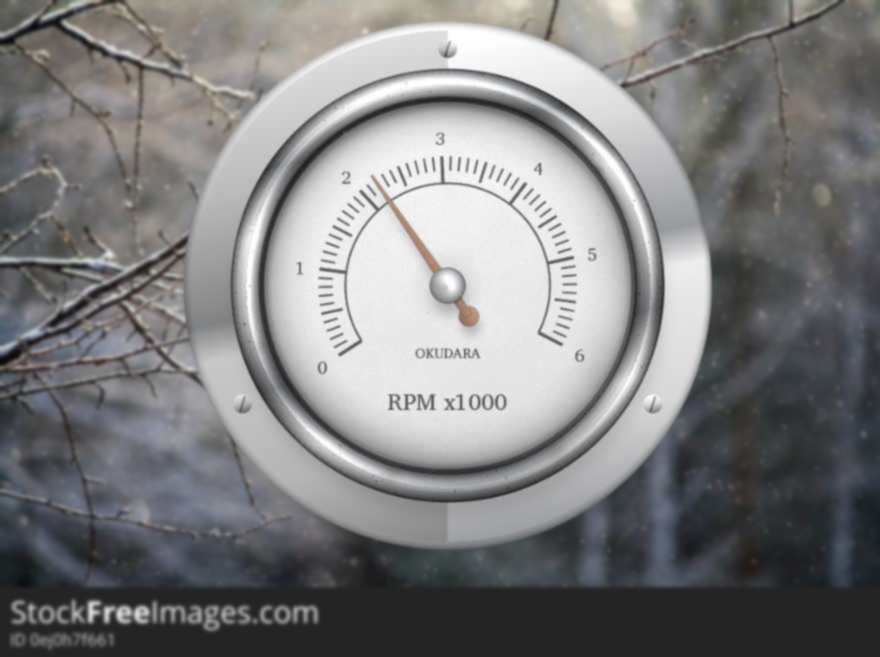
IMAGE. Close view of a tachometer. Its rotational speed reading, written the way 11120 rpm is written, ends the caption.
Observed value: 2200 rpm
